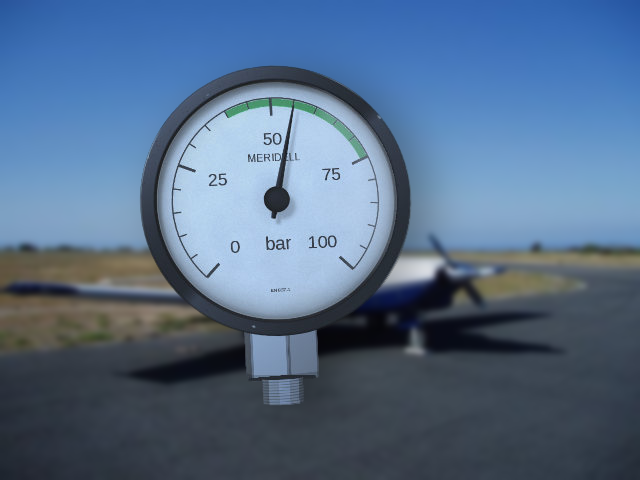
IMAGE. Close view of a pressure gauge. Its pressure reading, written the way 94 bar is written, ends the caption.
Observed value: 55 bar
